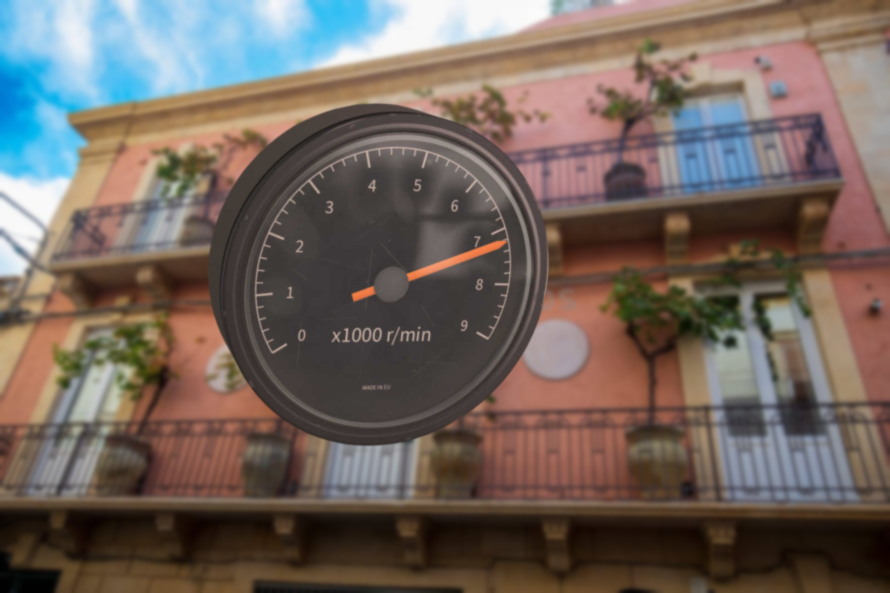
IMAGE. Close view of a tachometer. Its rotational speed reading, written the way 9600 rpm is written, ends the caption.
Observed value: 7200 rpm
